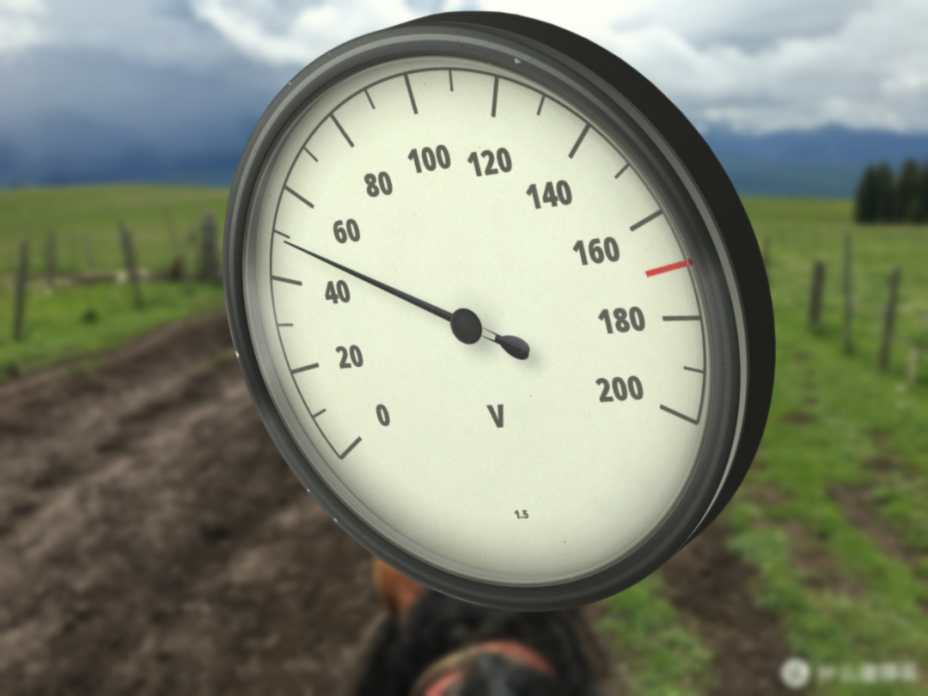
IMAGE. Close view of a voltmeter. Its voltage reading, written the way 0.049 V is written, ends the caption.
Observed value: 50 V
